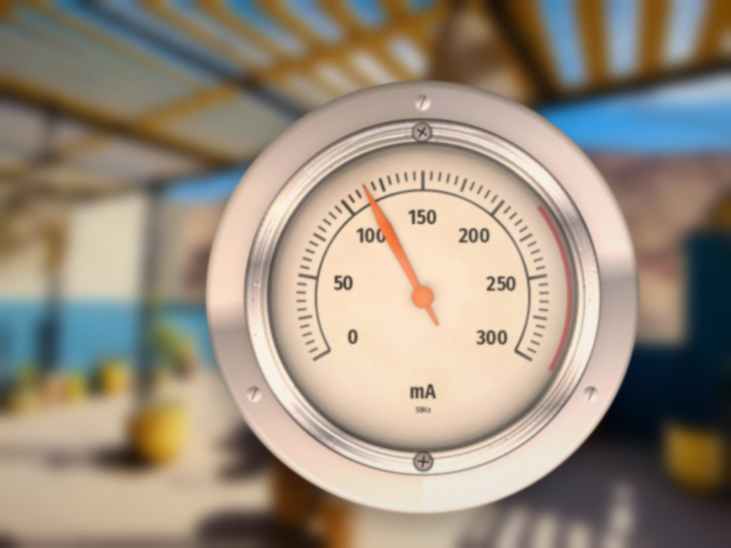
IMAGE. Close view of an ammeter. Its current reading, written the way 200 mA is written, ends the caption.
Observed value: 115 mA
